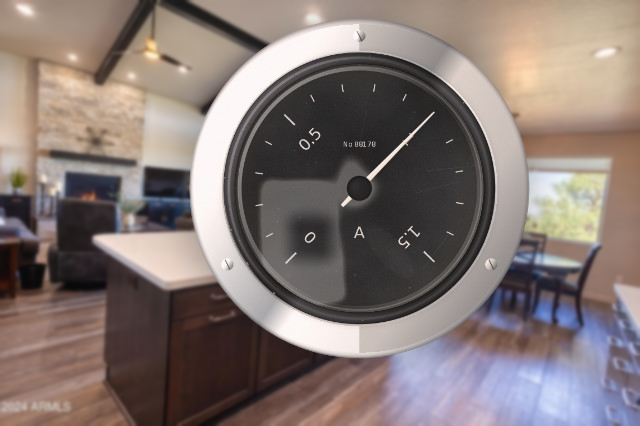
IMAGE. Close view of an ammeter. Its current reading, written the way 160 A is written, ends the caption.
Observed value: 1 A
